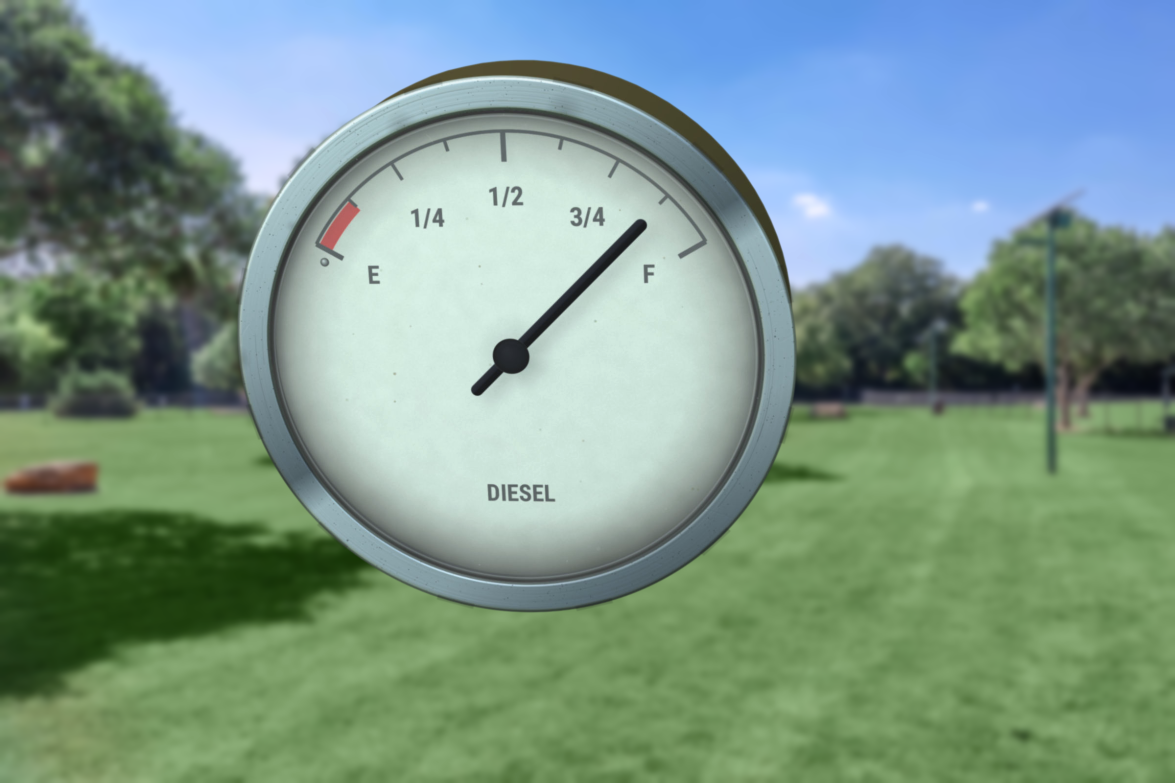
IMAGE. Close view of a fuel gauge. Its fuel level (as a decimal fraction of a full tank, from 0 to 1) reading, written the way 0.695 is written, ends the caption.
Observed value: 0.875
